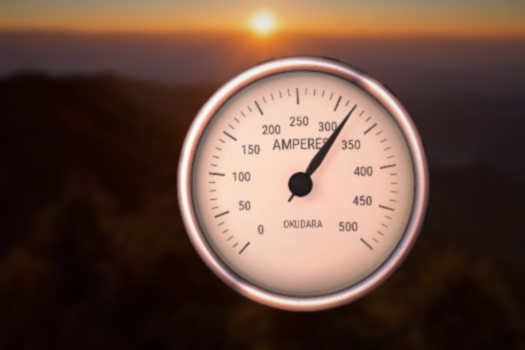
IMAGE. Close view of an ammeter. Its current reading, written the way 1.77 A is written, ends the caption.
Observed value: 320 A
